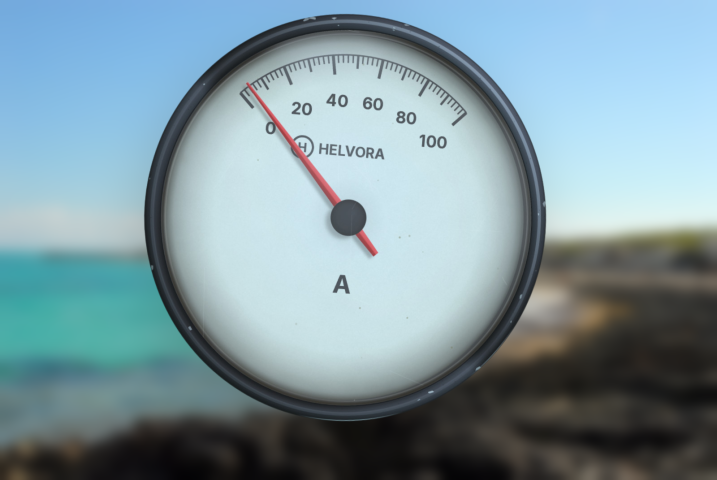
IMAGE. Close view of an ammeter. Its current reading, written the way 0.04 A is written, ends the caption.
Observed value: 4 A
